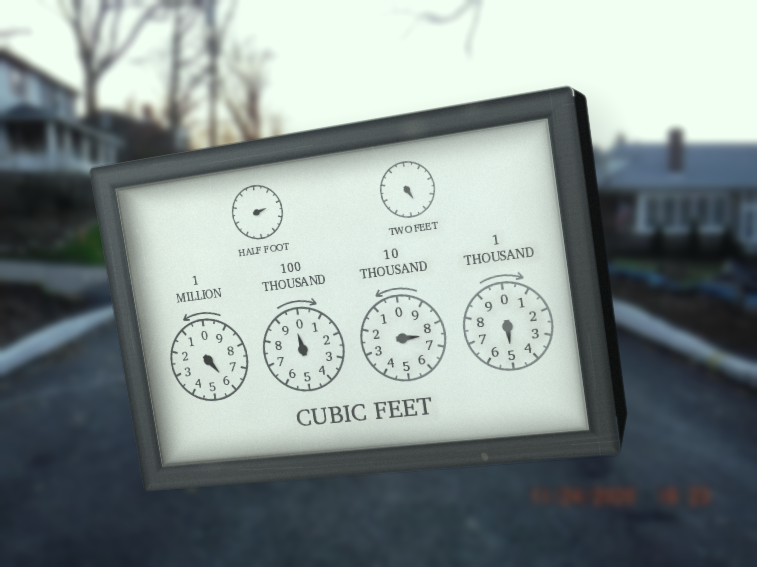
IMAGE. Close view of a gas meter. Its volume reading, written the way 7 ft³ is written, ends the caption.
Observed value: 597500 ft³
